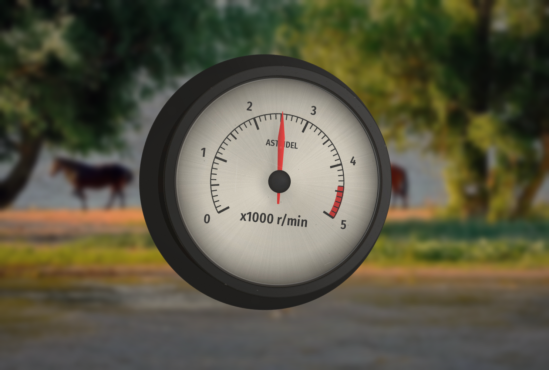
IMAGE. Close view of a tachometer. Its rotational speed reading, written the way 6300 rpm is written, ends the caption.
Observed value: 2500 rpm
